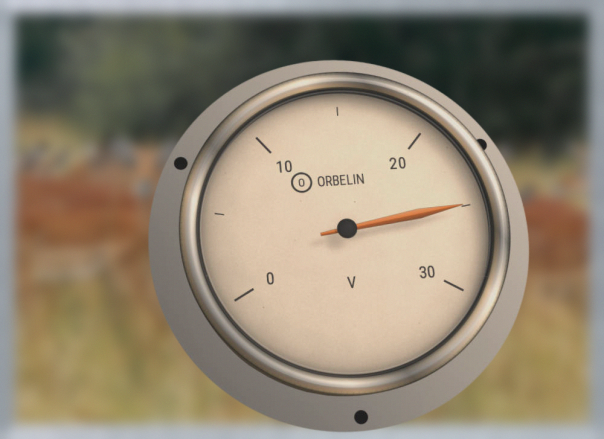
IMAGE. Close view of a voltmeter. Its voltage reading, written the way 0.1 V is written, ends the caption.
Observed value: 25 V
